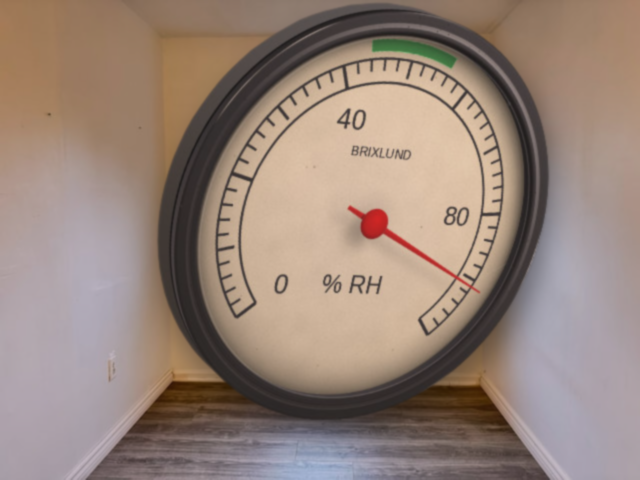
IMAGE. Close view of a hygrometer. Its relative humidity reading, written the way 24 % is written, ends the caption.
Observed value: 91 %
